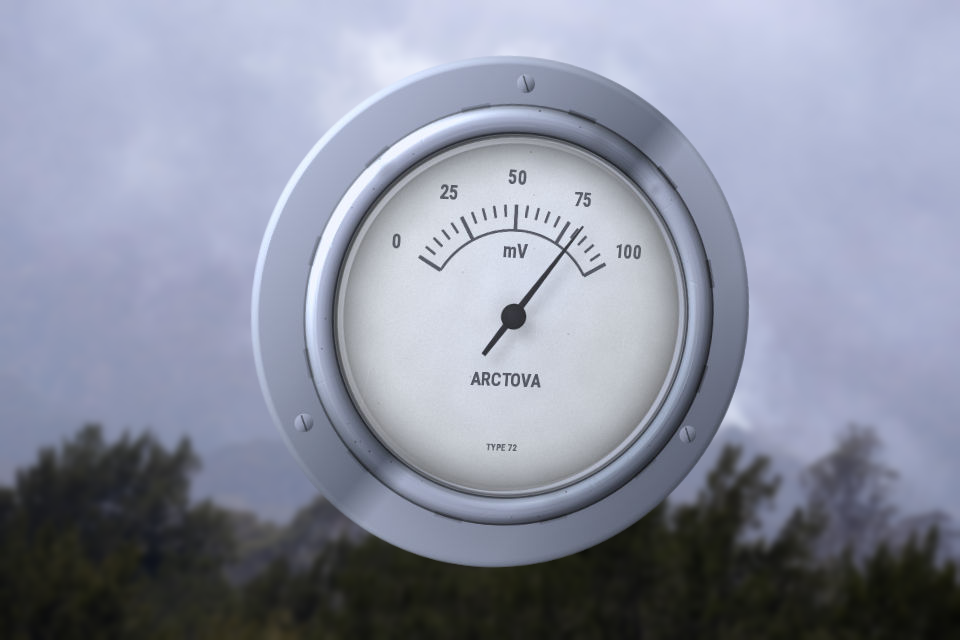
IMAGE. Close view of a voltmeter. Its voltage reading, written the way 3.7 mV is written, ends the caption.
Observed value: 80 mV
